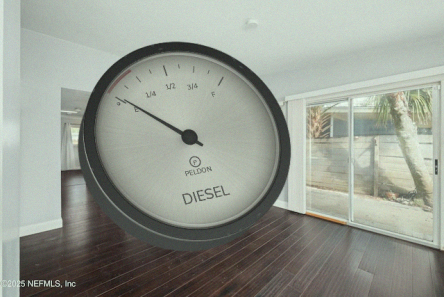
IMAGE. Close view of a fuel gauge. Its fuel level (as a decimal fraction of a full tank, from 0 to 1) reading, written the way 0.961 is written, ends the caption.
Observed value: 0
